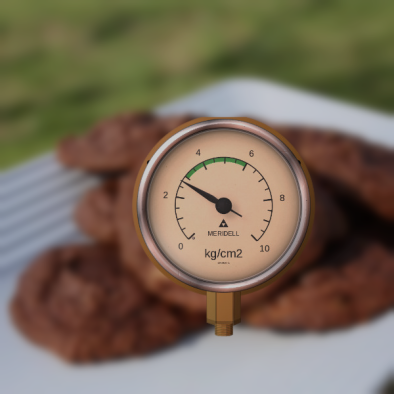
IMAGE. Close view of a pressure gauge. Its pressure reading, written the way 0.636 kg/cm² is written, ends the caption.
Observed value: 2.75 kg/cm²
